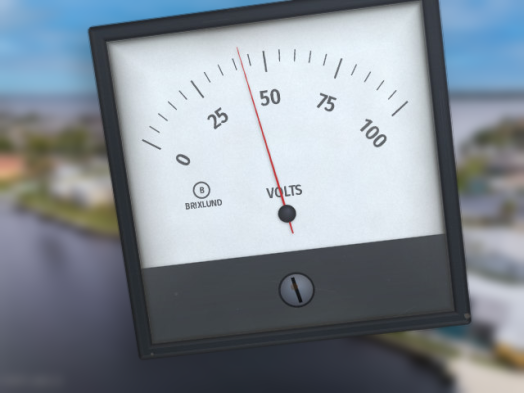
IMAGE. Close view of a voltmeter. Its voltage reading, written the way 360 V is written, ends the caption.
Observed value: 42.5 V
